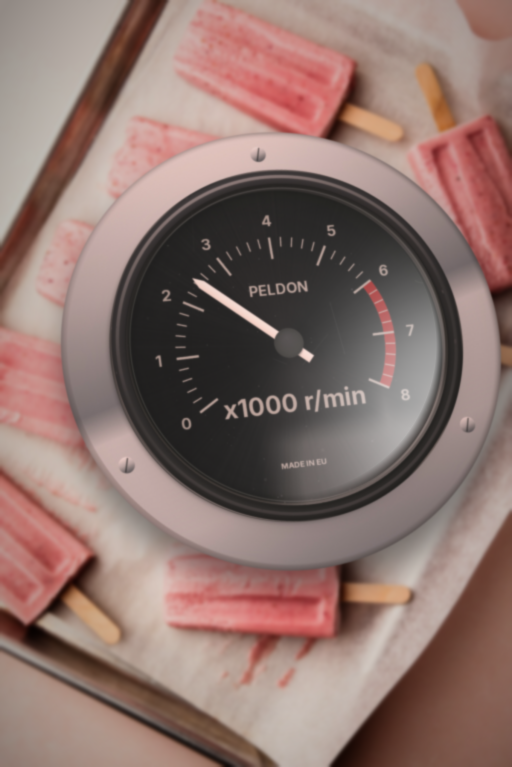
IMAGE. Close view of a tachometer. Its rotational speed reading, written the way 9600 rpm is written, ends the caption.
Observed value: 2400 rpm
